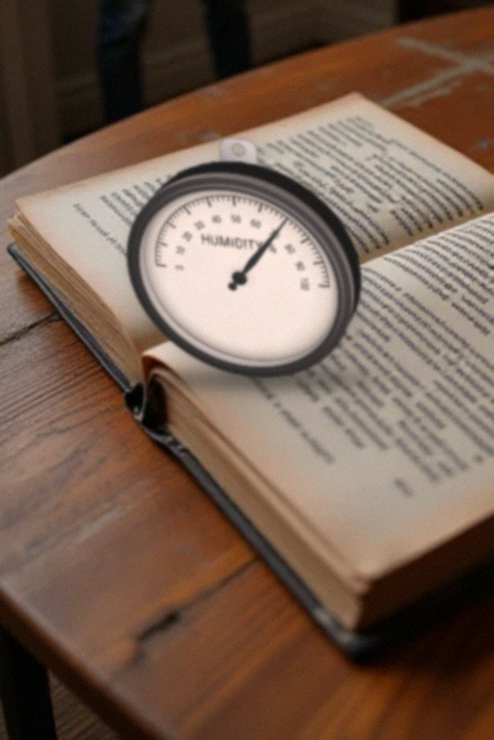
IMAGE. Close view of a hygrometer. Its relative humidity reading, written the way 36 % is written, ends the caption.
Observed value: 70 %
